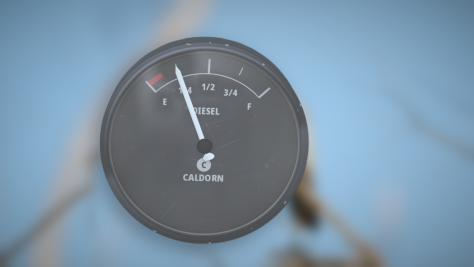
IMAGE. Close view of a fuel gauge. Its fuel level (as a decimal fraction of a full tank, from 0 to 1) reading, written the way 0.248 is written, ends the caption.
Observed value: 0.25
